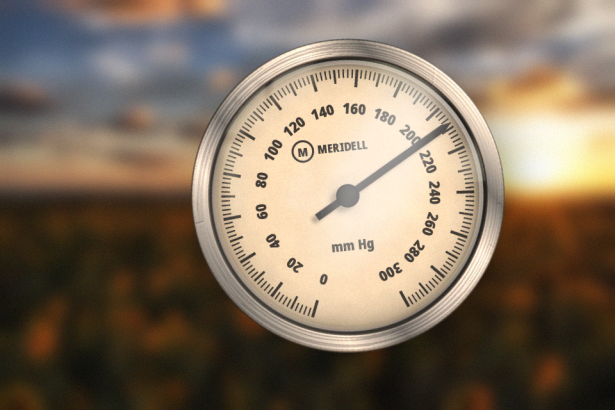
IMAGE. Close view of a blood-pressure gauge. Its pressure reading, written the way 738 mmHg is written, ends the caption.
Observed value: 208 mmHg
